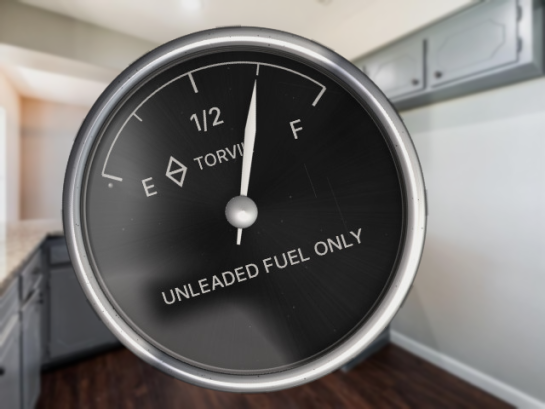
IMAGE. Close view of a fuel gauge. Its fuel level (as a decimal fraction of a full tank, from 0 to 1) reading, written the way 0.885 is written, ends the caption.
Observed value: 0.75
